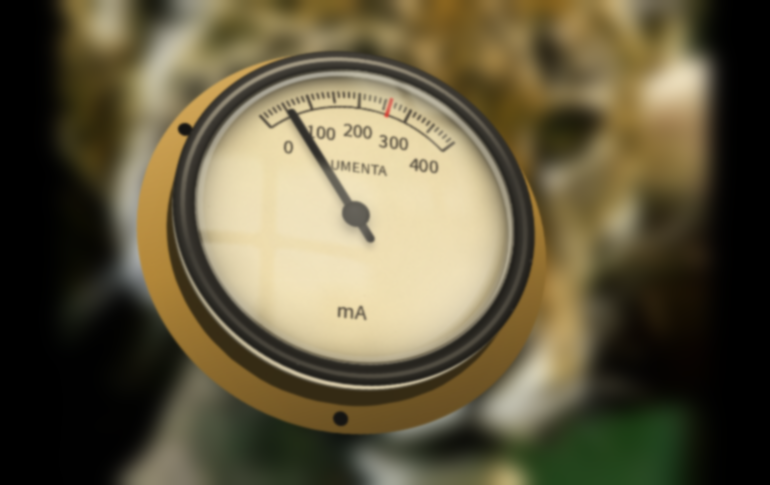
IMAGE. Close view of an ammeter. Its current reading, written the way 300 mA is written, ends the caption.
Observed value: 50 mA
